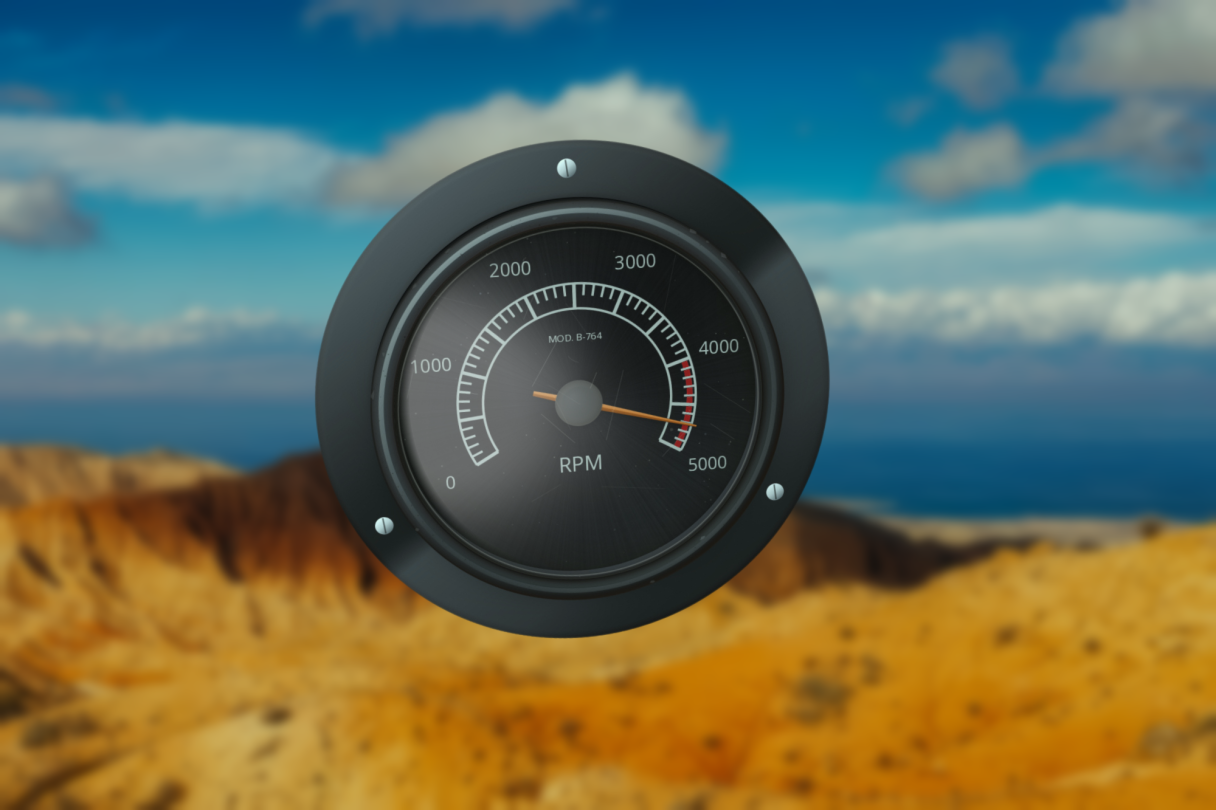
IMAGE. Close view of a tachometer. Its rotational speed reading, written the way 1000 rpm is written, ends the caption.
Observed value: 4700 rpm
